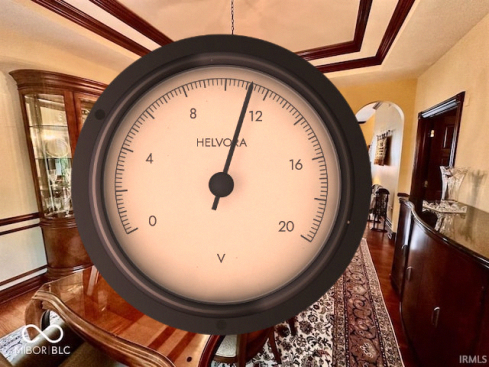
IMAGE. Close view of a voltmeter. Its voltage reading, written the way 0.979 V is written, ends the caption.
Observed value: 11.2 V
